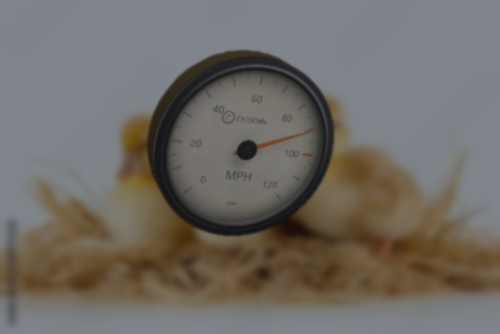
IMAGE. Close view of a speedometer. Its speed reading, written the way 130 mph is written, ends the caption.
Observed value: 90 mph
